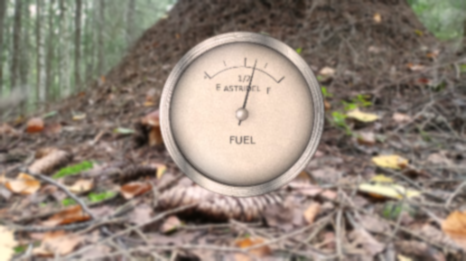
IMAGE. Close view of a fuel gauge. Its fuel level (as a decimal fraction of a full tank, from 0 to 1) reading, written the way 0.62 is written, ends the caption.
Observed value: 0.625
